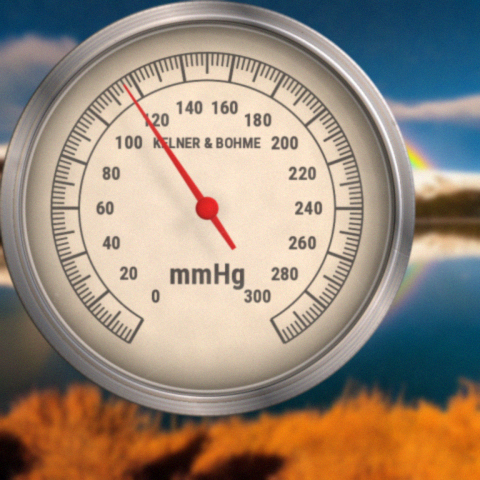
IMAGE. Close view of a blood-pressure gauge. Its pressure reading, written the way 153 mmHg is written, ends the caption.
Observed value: 116 mmHg
